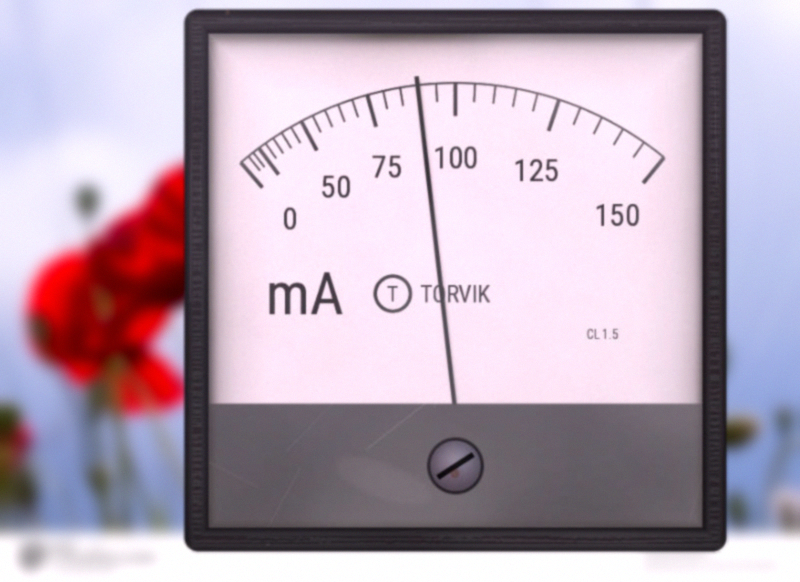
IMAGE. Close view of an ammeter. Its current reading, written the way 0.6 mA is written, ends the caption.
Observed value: 90 mA
